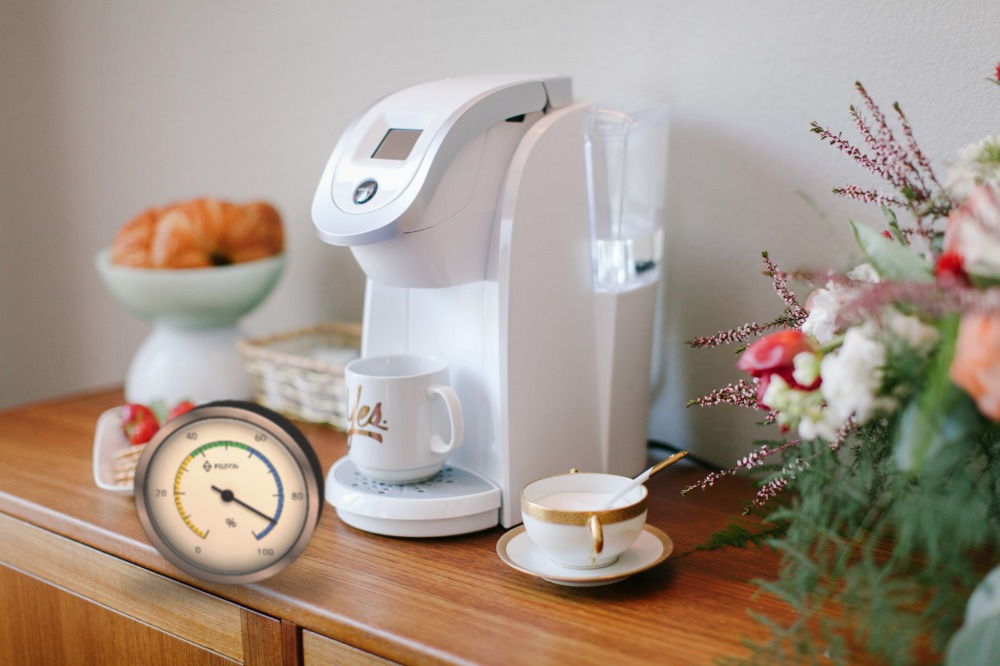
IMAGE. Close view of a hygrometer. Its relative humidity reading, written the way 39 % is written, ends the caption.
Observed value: 90 %
